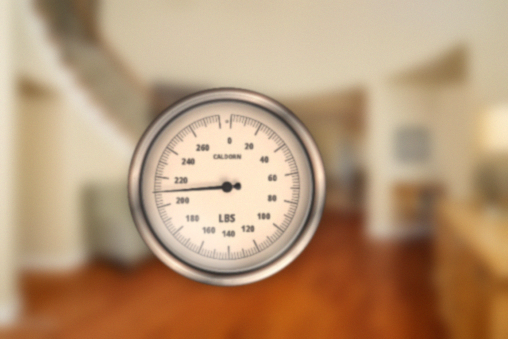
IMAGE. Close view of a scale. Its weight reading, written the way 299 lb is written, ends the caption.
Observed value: 210 lb
